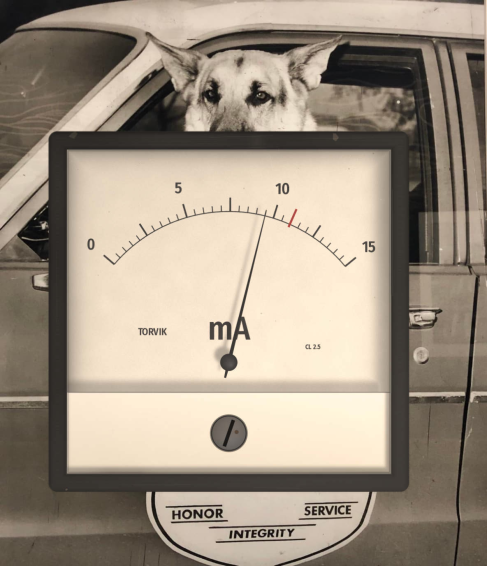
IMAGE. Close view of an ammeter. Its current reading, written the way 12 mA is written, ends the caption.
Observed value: 9.5 mA
